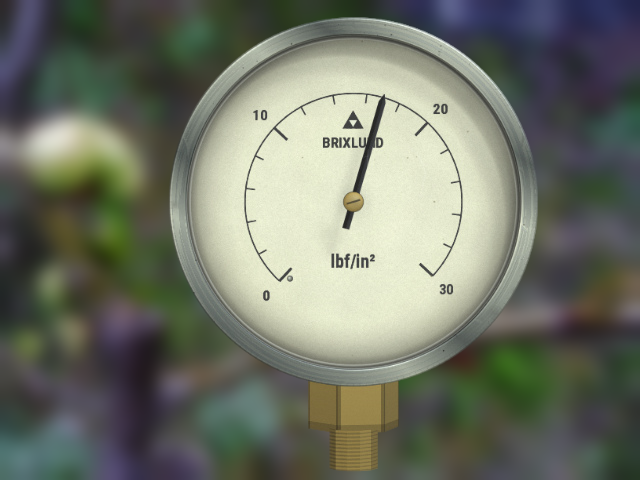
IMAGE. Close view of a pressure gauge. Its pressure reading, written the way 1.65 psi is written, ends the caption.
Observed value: 17 psi
